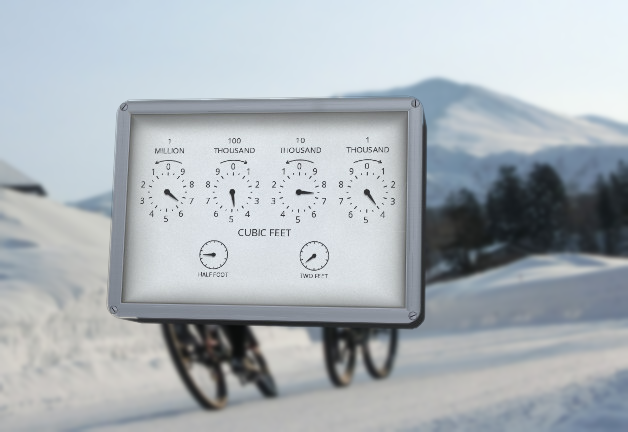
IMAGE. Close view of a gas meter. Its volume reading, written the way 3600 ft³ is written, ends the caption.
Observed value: 647400 ft³
